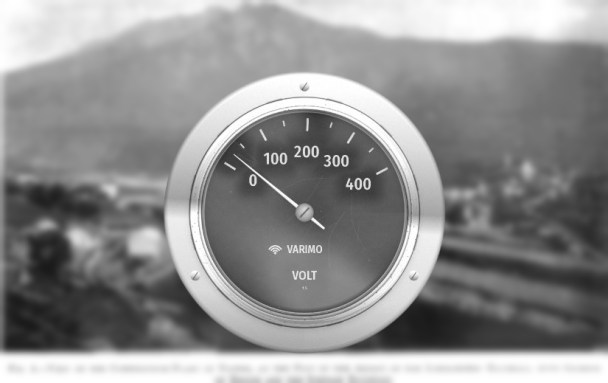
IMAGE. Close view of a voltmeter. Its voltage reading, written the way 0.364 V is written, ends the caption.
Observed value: 25 V
